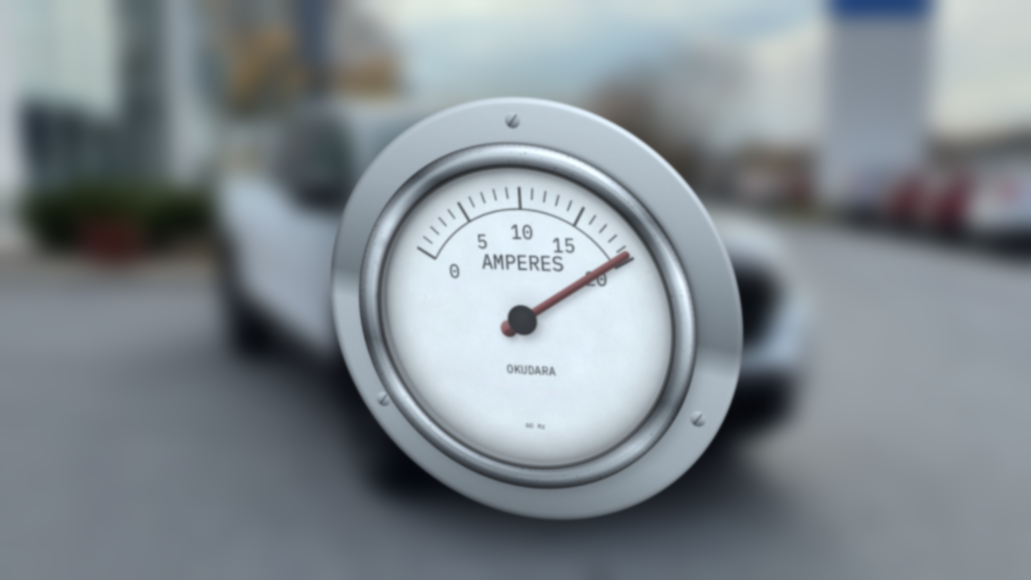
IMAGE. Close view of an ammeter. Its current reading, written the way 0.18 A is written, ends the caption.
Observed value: 19.5 A
